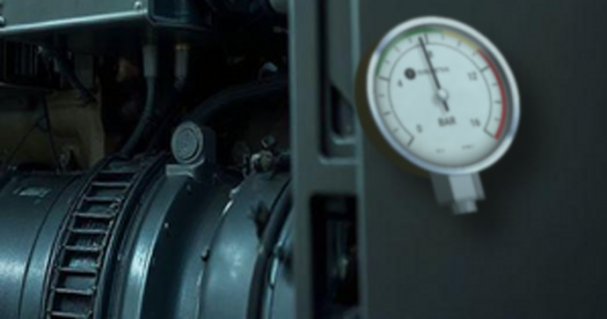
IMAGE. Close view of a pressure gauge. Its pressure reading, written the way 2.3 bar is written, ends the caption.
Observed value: 7.5 bar
